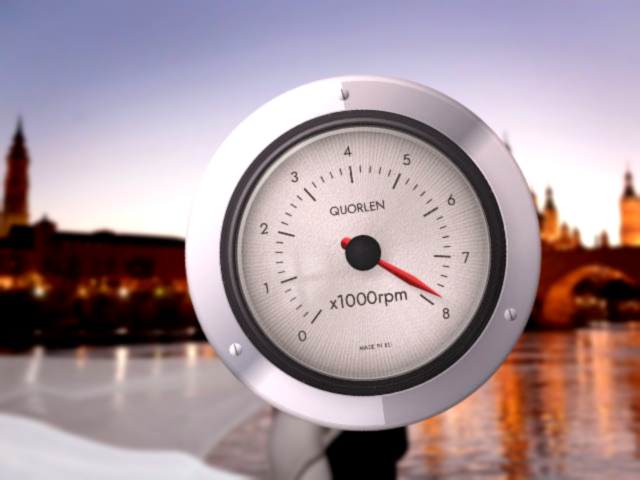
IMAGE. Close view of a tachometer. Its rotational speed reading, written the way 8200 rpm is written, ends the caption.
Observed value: 7800 rpm
